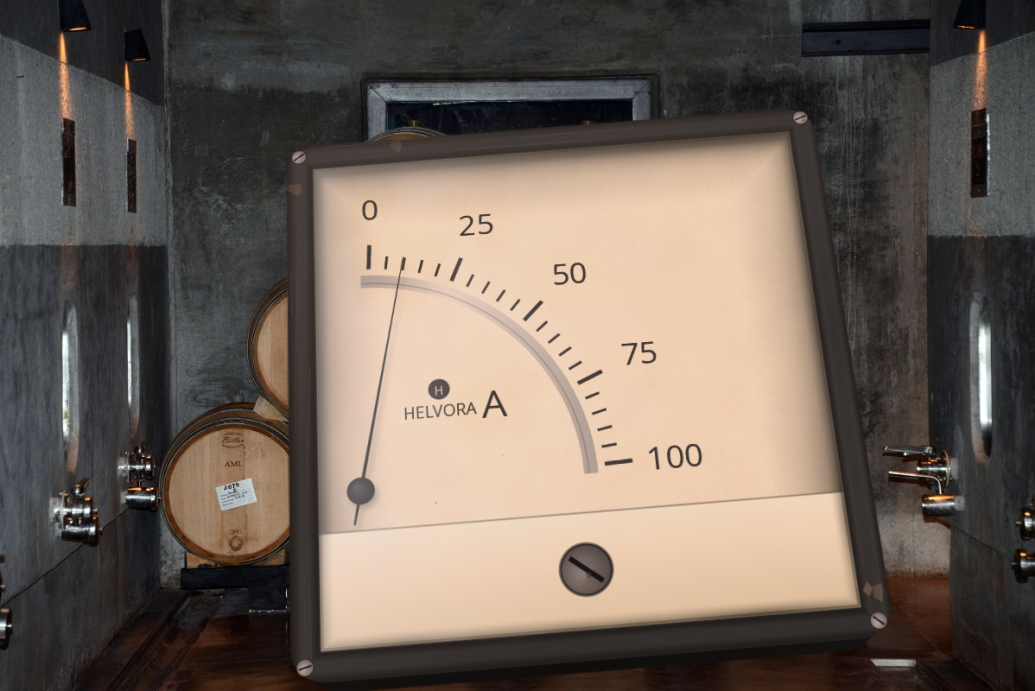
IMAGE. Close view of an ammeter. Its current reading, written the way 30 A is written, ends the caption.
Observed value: 10 A
